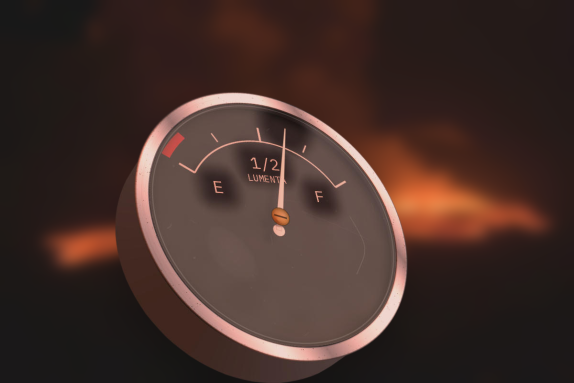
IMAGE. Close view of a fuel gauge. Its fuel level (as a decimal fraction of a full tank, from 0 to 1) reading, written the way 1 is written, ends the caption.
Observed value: 0.625
